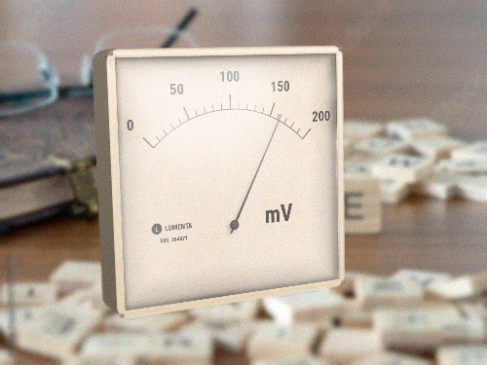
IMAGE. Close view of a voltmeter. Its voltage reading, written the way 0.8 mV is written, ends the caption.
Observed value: 160 mV
